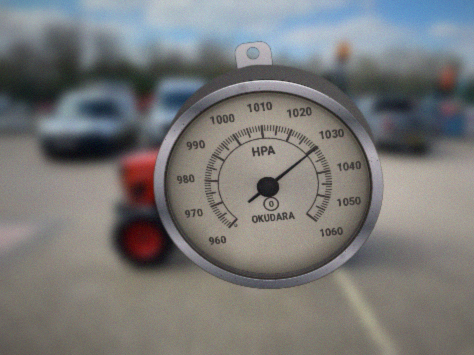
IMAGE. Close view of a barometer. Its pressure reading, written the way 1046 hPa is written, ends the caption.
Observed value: 1030 hPa
